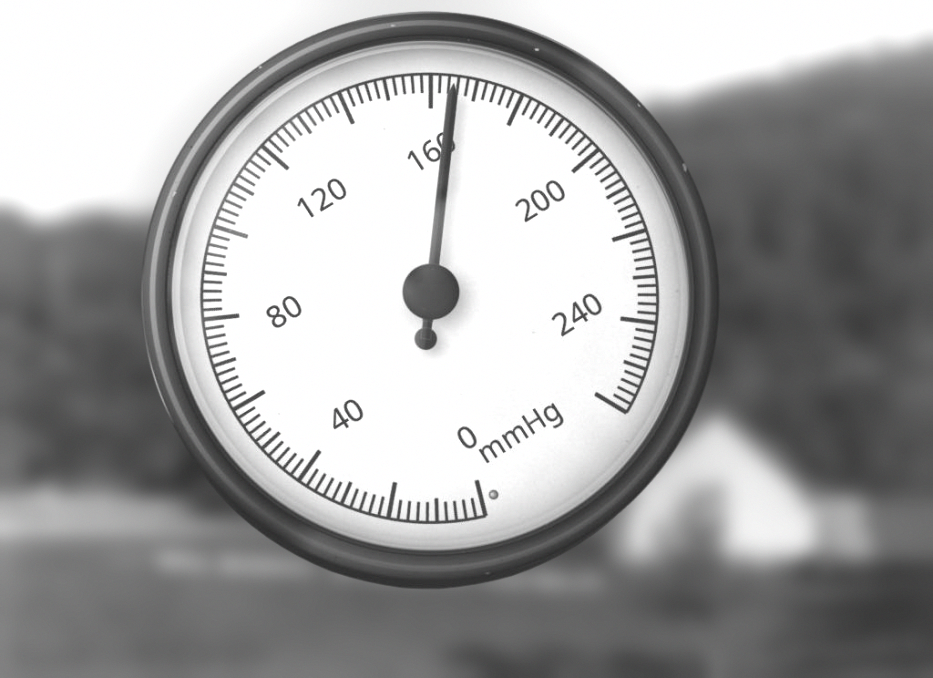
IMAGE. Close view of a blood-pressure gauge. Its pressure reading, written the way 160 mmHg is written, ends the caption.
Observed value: 165 mmHg
